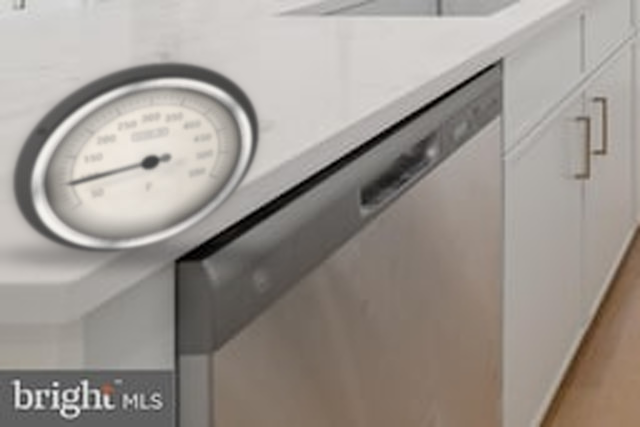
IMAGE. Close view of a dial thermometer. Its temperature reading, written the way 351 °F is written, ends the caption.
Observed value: 100 °F
